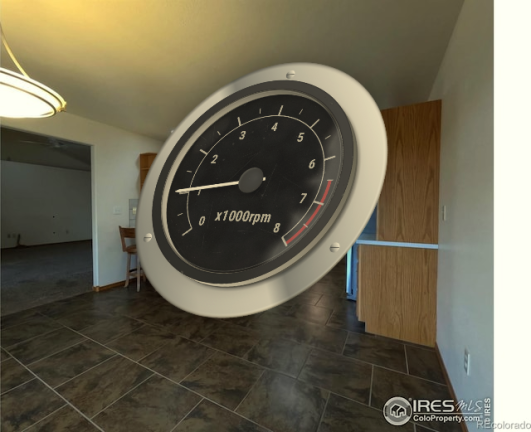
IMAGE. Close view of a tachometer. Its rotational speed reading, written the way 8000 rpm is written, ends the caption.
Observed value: 1000 rpm
